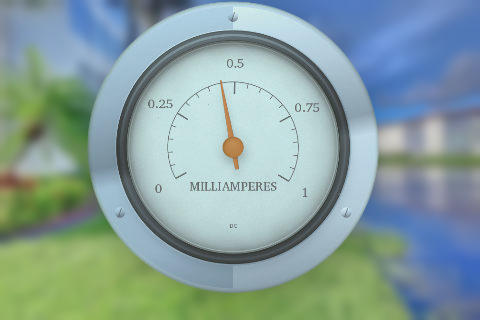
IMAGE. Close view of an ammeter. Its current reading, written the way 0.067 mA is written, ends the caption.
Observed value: 0.45 mA
